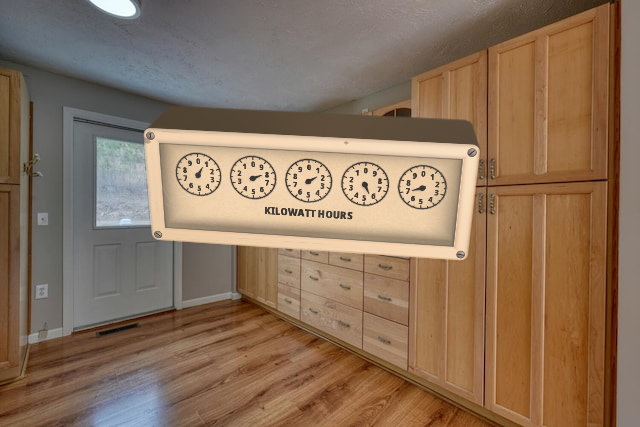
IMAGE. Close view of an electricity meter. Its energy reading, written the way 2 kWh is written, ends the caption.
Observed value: 8157 kWh
